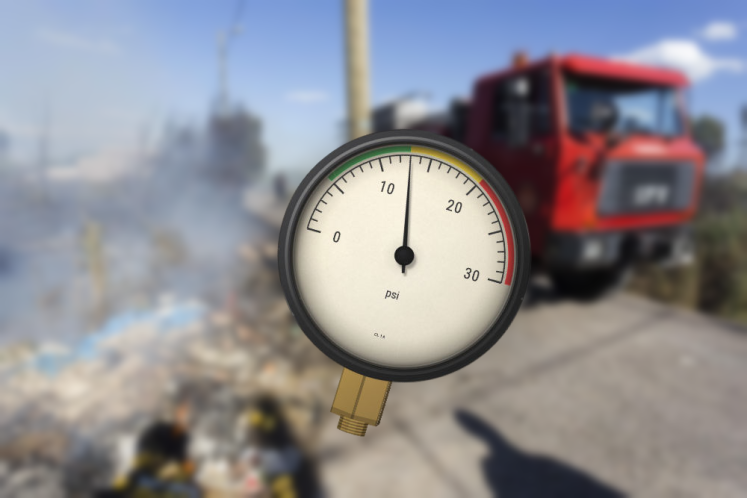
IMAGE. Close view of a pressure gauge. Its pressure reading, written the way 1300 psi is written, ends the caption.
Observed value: 13 psi
